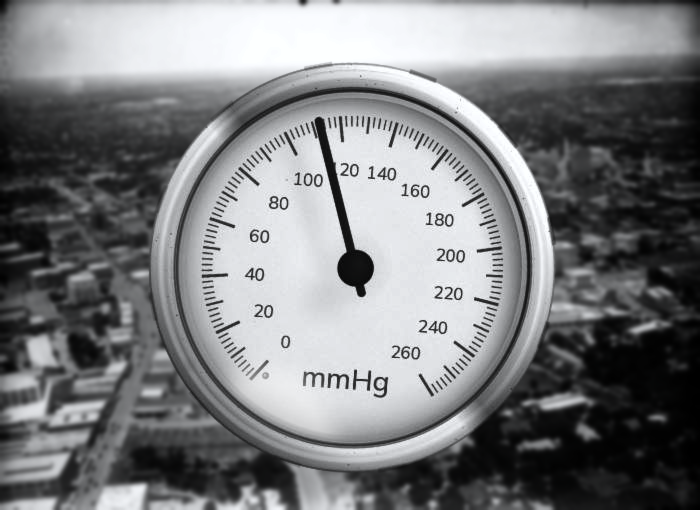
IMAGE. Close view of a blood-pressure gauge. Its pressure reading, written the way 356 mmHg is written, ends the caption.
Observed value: 112 mmHg
